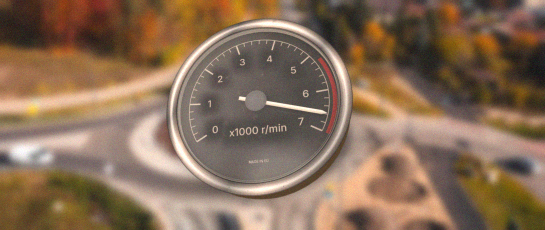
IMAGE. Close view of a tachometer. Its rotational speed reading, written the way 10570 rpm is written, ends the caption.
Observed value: 6600 rpm
